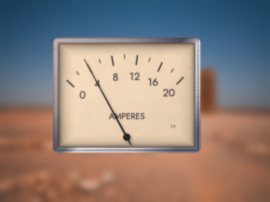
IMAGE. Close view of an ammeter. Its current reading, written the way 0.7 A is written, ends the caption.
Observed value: 4 A
